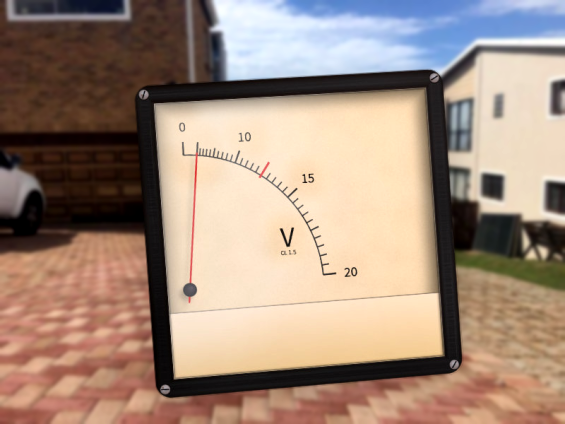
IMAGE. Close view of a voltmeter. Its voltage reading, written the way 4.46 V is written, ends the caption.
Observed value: 5 V
